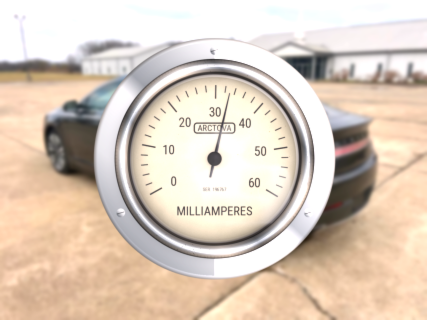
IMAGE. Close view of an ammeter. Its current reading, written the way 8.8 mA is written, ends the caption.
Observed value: 33 mA
